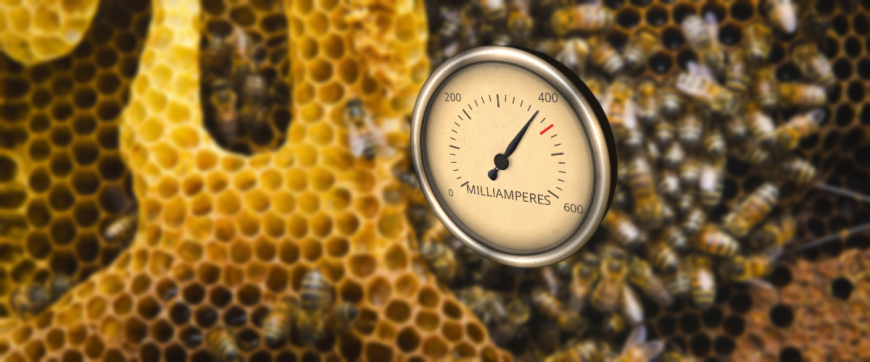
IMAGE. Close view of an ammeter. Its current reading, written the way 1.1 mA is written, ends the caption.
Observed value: 400 mA
